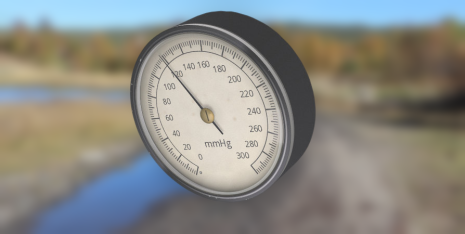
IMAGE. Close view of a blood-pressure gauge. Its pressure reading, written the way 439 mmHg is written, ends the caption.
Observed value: 120 mmHg
